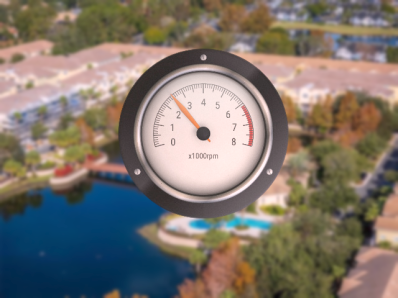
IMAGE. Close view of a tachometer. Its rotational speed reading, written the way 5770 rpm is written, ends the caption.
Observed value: 2500 rpm
